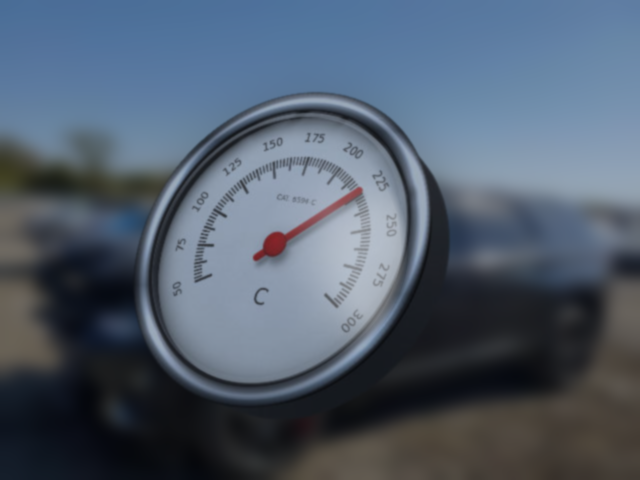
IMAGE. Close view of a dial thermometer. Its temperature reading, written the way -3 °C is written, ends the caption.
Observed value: 225 °C
